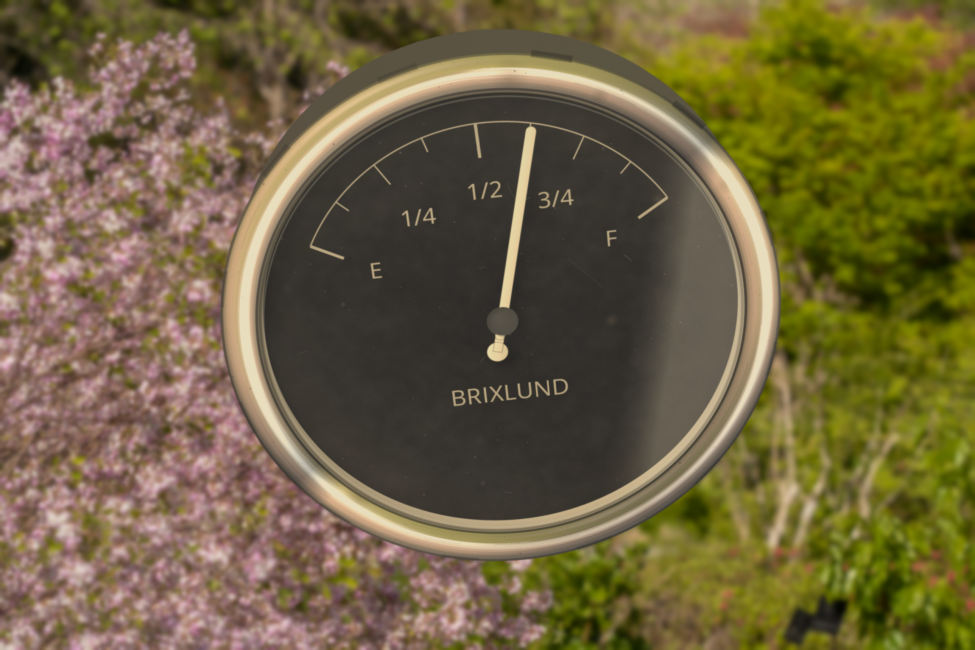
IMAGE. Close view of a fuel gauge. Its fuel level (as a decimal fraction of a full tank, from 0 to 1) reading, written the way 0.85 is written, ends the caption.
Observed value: 0.625
